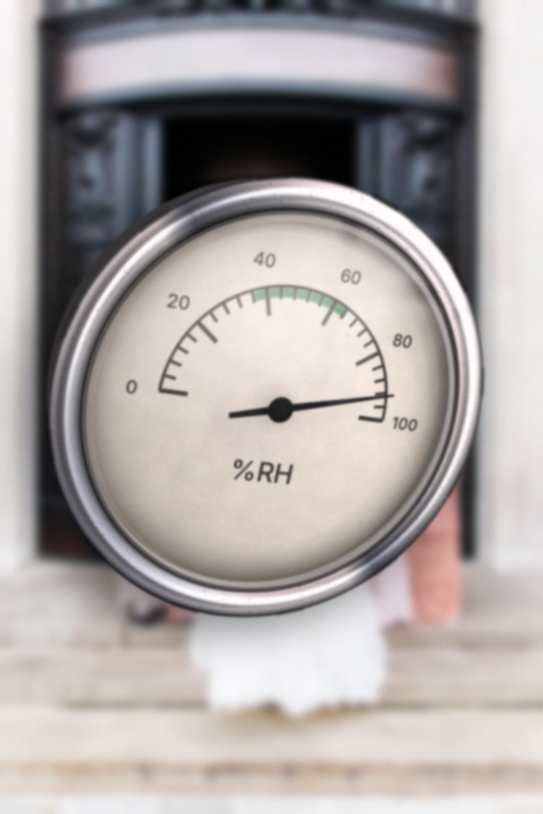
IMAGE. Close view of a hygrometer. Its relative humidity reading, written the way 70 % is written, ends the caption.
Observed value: 92 %
